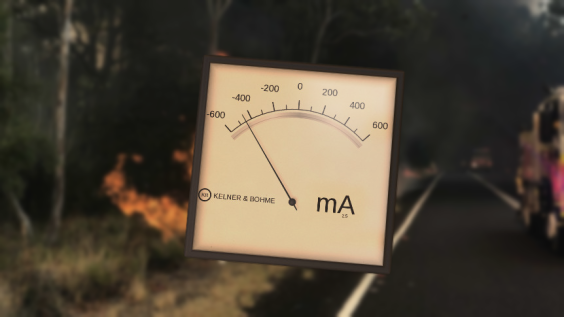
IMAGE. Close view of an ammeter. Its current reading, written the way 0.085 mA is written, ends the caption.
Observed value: -450 mA
